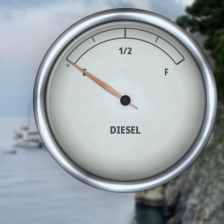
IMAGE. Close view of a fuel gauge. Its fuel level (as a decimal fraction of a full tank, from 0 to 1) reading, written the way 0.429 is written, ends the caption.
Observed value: 0
